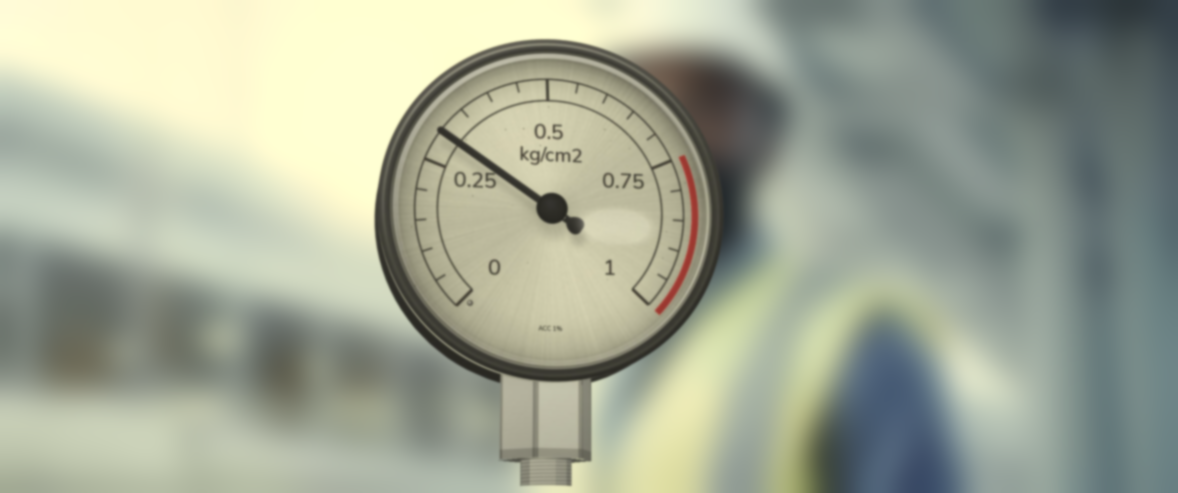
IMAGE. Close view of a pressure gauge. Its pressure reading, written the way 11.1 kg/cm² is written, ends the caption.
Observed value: 0.3 kg/cm²
